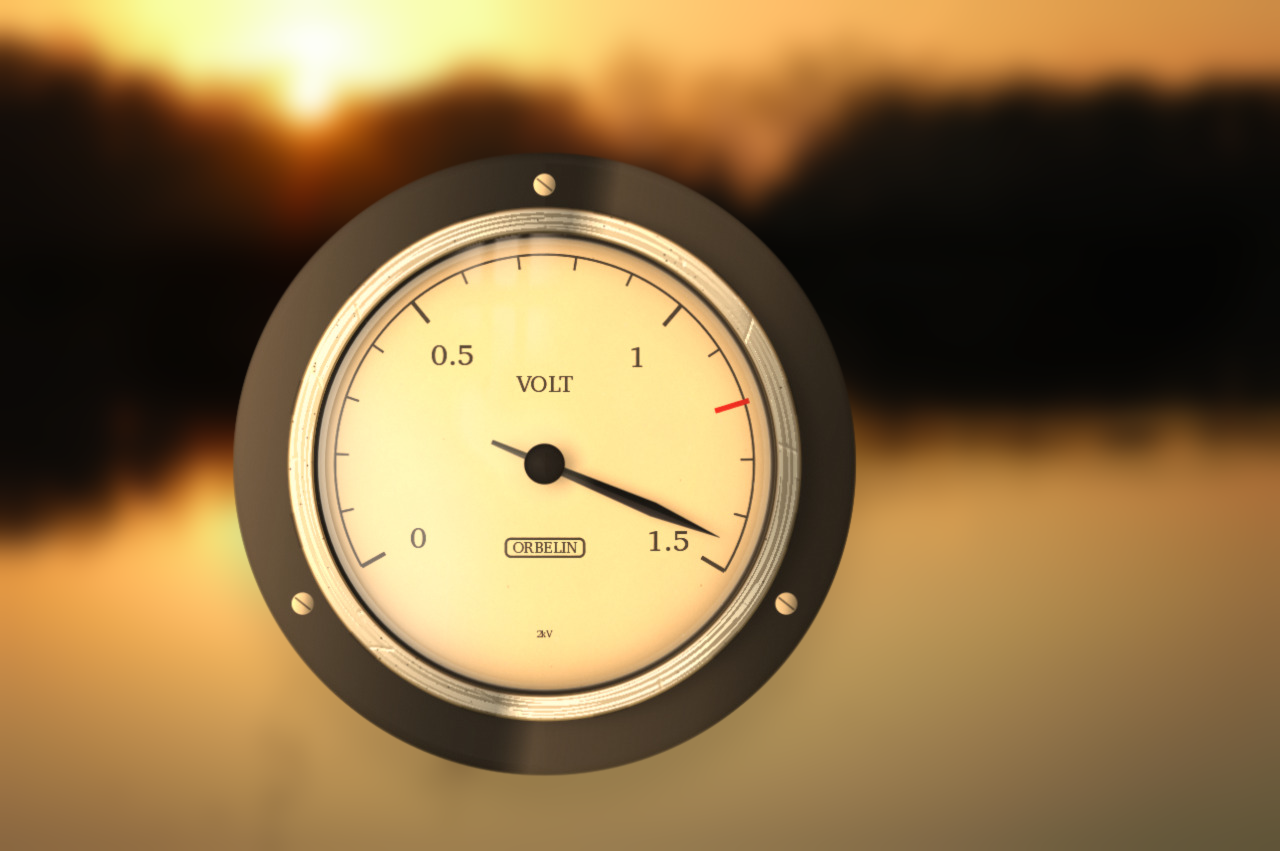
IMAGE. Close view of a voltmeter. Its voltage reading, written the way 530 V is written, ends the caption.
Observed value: 1.45 V
